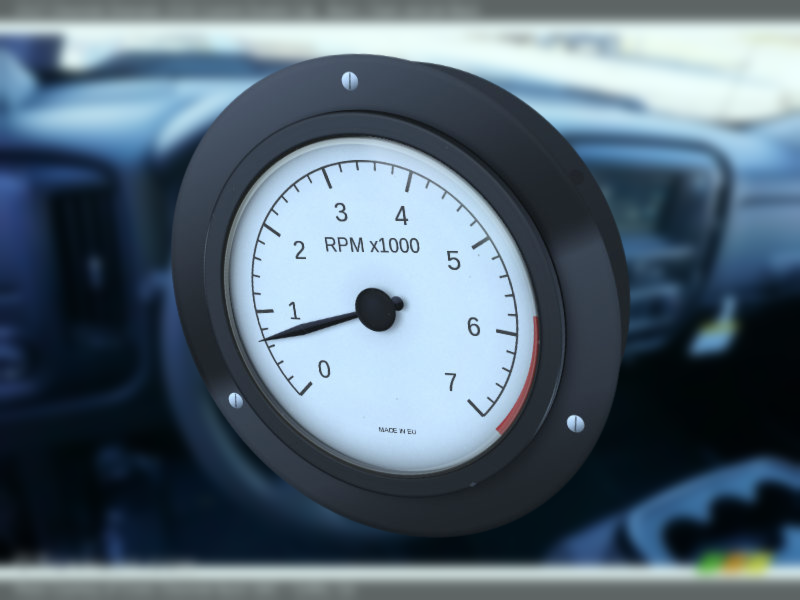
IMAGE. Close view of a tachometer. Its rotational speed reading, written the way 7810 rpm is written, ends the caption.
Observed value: 700 rpm
